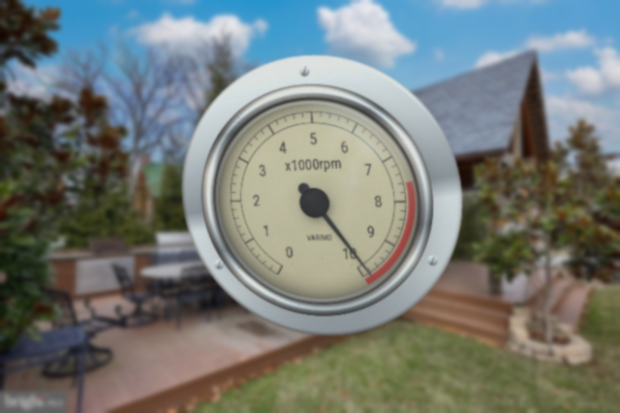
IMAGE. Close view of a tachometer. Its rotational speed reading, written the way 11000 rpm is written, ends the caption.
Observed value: 9800 rpm
